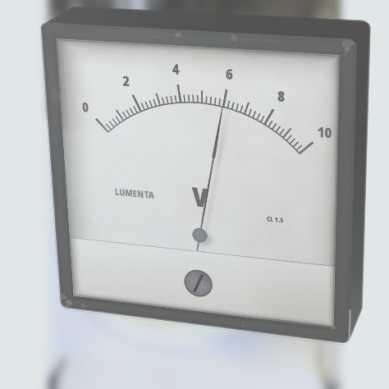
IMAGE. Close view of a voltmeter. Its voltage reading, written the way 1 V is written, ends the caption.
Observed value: 6 V
